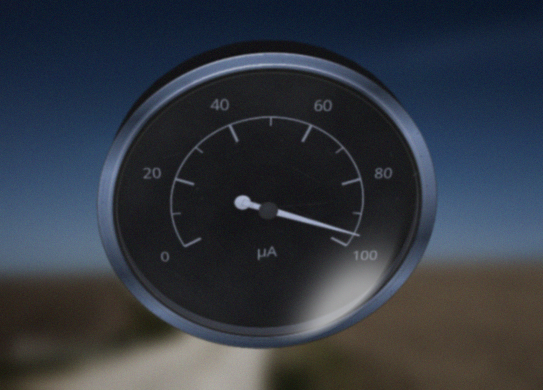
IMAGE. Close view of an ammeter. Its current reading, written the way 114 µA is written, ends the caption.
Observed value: 95 µA
